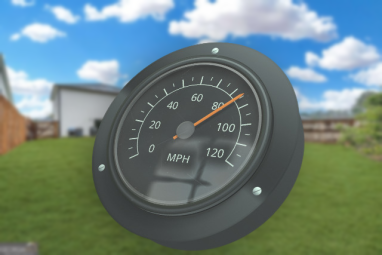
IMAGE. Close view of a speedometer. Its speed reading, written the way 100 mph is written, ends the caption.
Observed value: 85 mph
